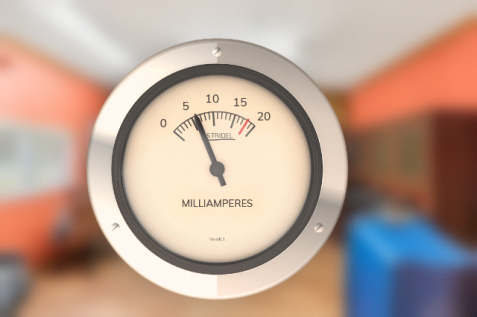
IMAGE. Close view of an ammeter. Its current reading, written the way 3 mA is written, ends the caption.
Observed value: 6 mA
